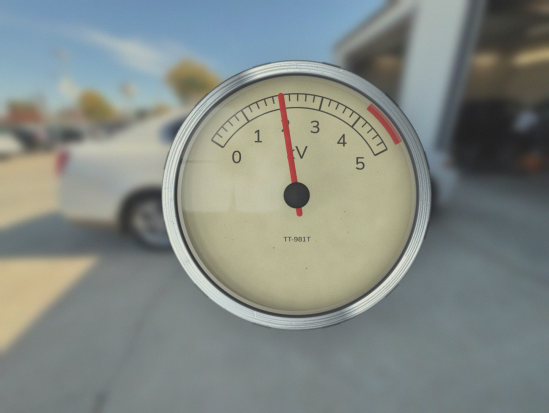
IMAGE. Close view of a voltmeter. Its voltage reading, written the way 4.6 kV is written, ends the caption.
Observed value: 2 kV
